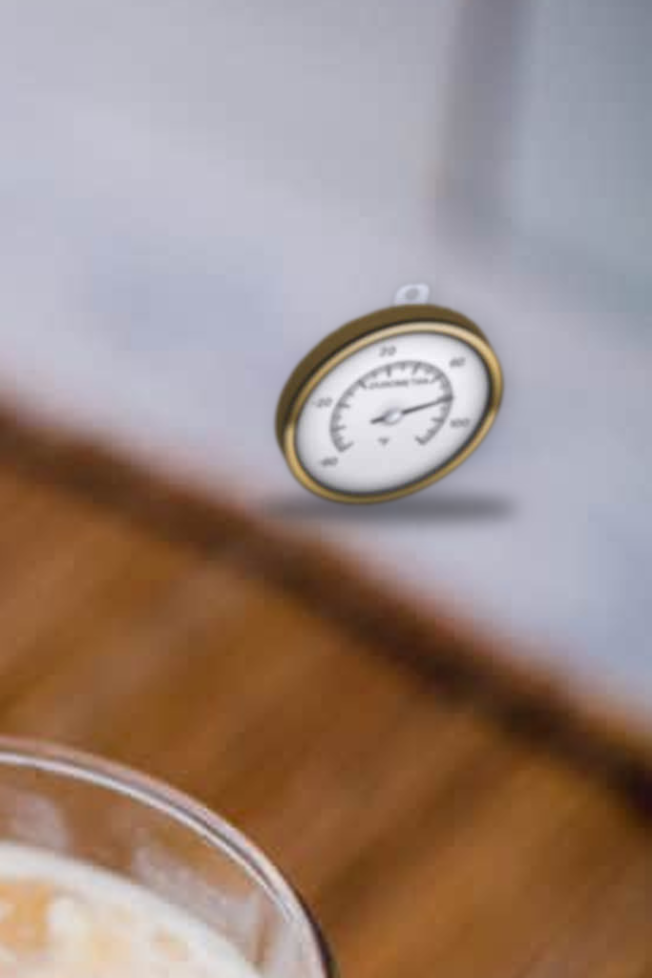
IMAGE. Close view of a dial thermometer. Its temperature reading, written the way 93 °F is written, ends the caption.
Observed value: 80 °F
